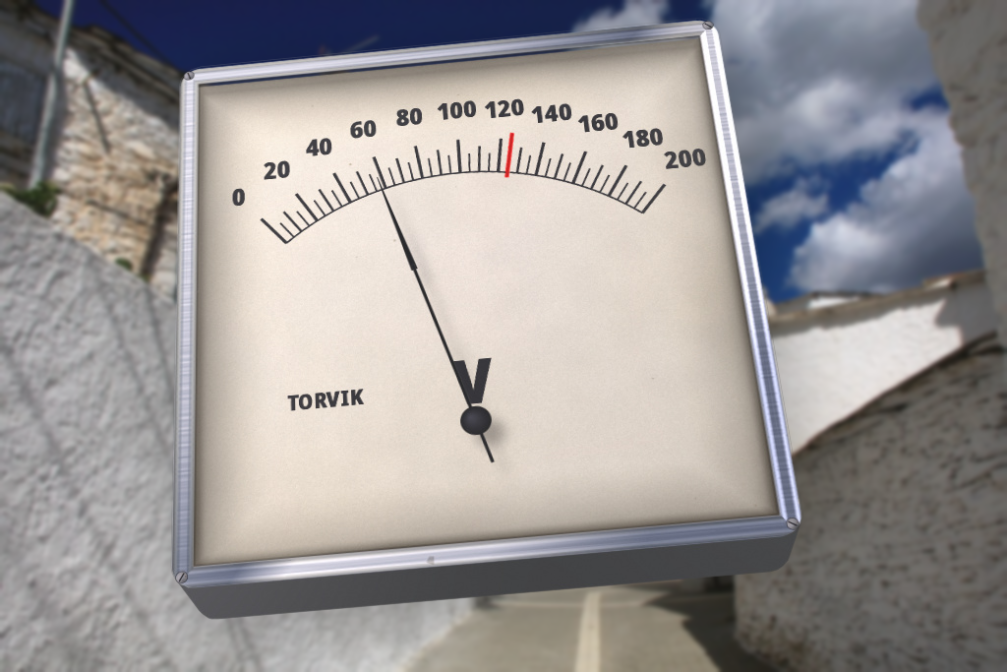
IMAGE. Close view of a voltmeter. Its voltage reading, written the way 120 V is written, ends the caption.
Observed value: 57.5 V
